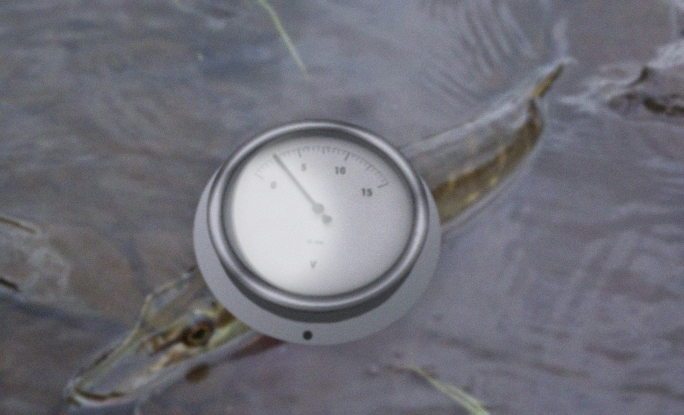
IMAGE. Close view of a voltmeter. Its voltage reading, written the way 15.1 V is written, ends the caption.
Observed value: 2.5 V
